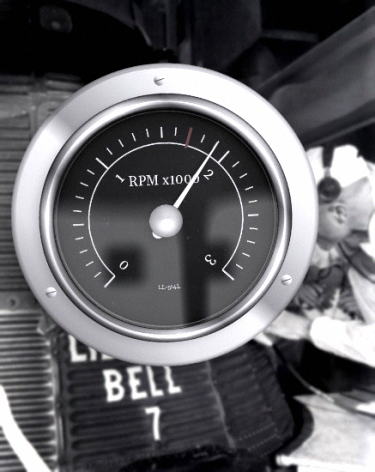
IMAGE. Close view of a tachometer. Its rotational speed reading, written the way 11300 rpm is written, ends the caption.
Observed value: 1900 rpm
